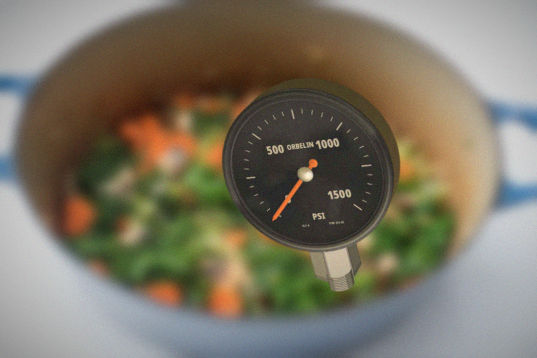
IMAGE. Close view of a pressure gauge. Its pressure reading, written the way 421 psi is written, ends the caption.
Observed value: 0 psi
